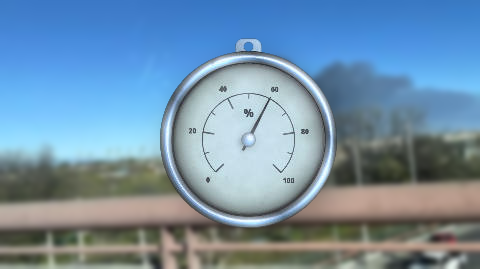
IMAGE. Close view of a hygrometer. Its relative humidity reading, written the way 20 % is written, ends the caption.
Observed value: 60 %
